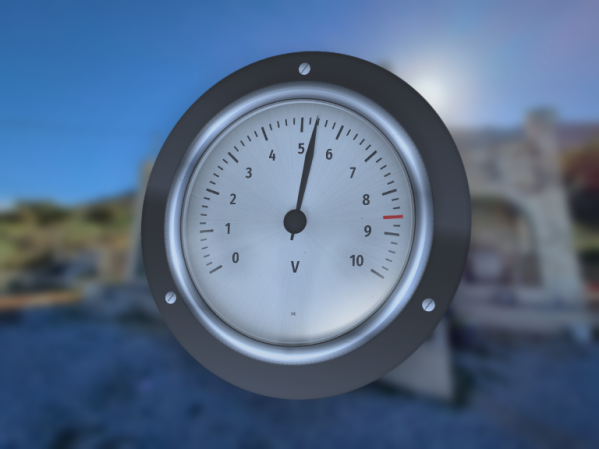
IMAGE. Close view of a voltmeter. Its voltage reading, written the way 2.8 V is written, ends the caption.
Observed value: 5.4 V
